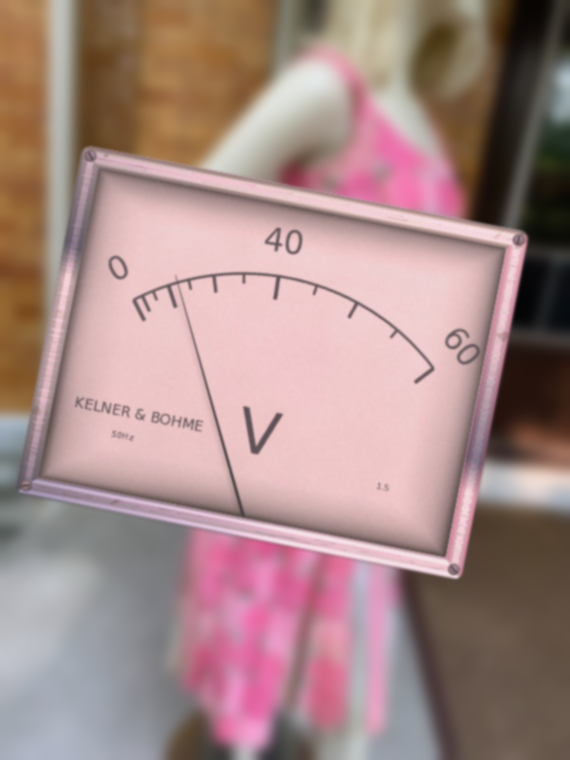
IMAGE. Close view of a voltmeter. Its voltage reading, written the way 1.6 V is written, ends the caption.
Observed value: 22.5 V
